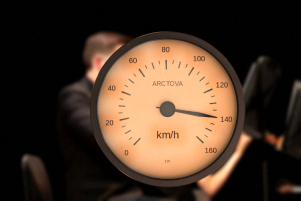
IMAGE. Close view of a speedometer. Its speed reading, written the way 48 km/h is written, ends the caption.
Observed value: 140 km/h
